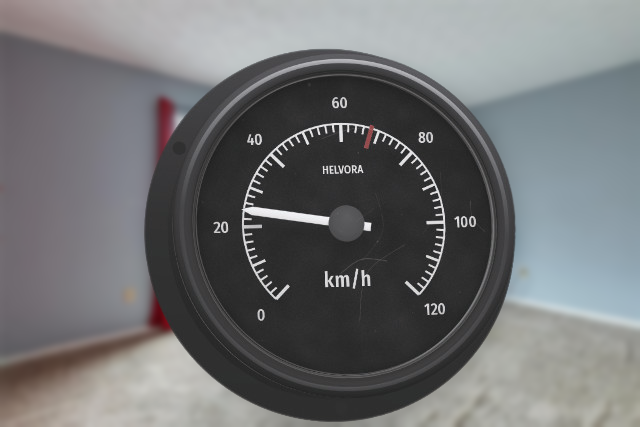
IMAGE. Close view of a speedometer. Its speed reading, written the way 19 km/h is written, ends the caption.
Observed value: 24 km/h
